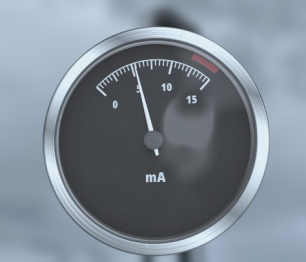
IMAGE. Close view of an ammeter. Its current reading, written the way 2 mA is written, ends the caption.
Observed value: 5.5 mA
